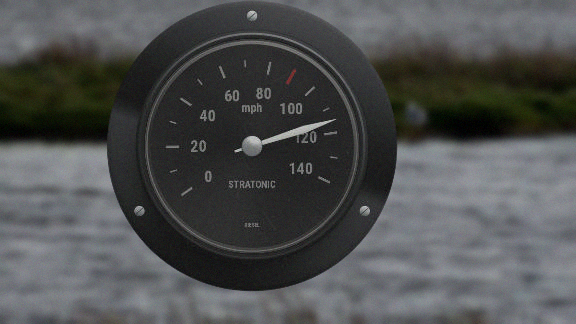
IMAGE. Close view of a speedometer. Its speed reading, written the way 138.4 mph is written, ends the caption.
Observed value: 115 mph
